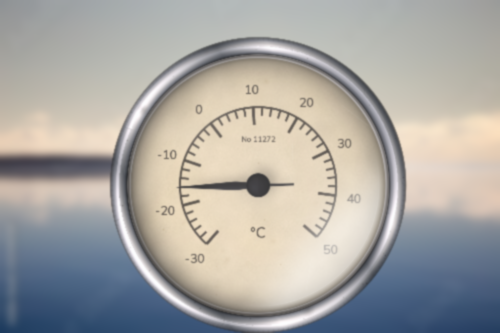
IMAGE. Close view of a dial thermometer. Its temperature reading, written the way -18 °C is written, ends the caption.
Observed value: -16 °C
